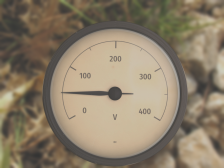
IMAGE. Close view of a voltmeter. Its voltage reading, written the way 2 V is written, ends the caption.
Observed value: 50 V
